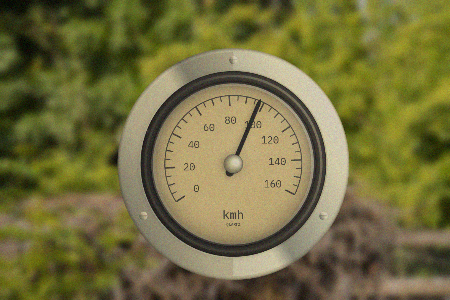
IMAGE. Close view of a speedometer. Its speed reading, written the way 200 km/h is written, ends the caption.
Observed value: 97.5 km/h
